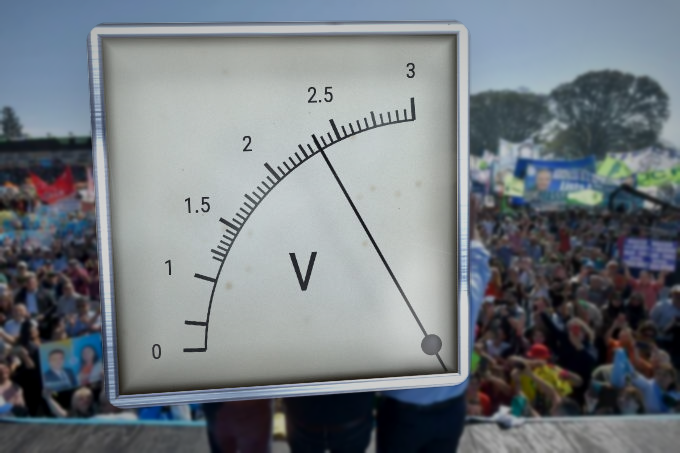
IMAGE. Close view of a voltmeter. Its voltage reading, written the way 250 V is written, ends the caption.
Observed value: 2.35 V
